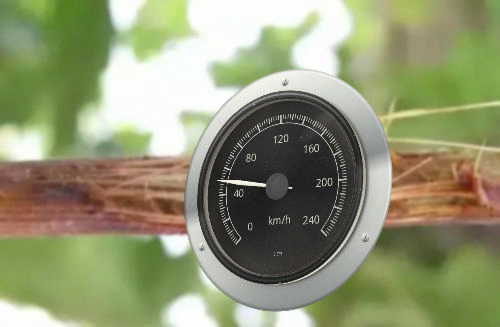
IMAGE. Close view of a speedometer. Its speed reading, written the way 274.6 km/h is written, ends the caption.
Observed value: 50 km/h
